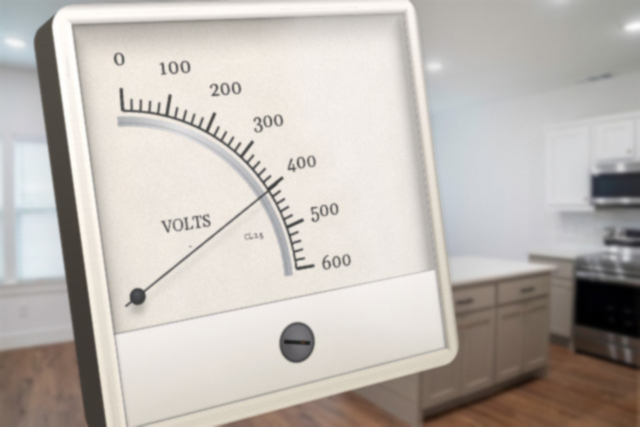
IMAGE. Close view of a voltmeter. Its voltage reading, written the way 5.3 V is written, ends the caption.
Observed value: 400 V
